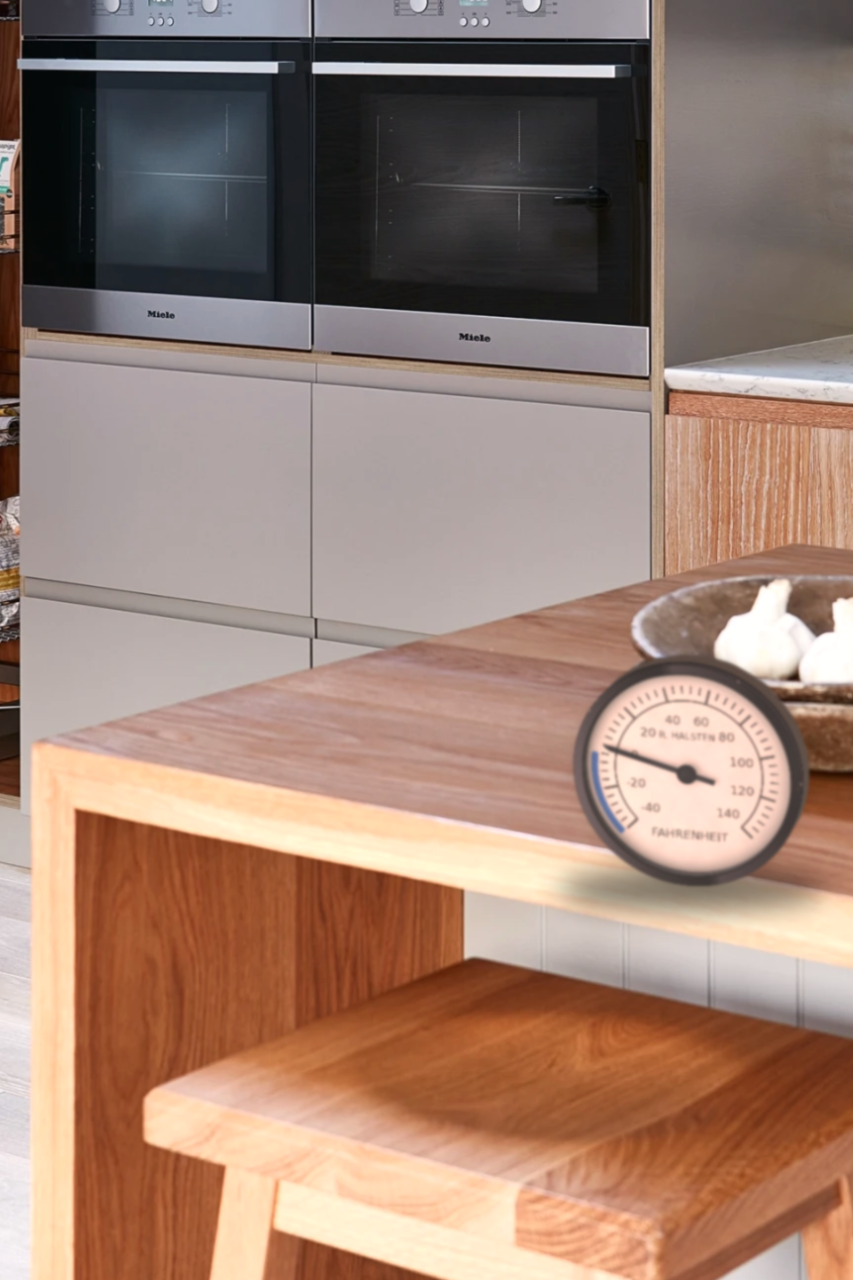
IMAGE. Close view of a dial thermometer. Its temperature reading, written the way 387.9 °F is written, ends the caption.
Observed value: 0 °F
